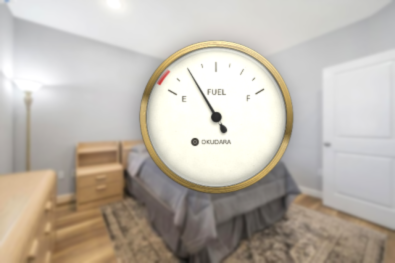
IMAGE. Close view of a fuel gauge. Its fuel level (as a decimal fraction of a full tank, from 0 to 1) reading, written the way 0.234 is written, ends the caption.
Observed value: 0.25
